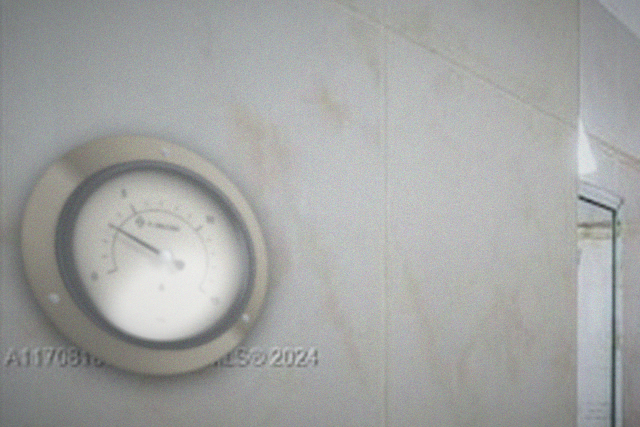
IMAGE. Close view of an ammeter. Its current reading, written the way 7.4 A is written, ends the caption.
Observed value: 3 A
